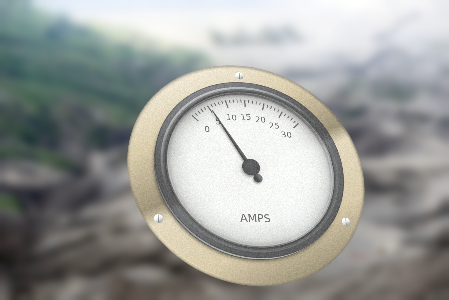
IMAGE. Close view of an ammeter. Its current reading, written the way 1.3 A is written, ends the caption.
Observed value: 5 A
